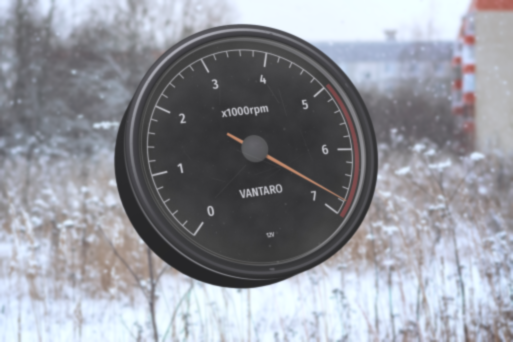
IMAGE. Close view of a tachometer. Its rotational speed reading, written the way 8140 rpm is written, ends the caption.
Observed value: 6800 rpm
